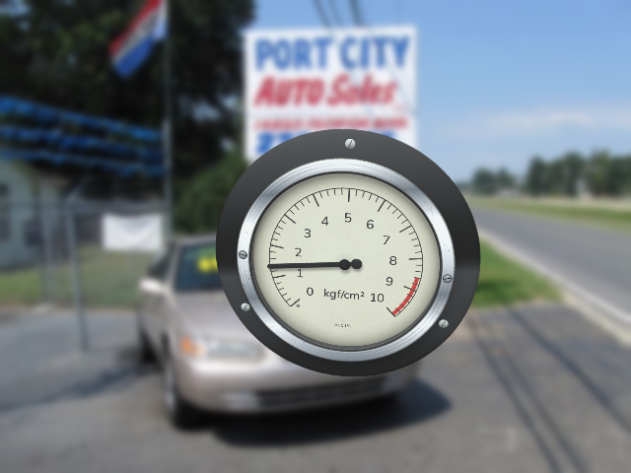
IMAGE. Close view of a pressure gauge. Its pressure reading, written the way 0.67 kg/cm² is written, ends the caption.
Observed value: 1.4 kg/cm²
